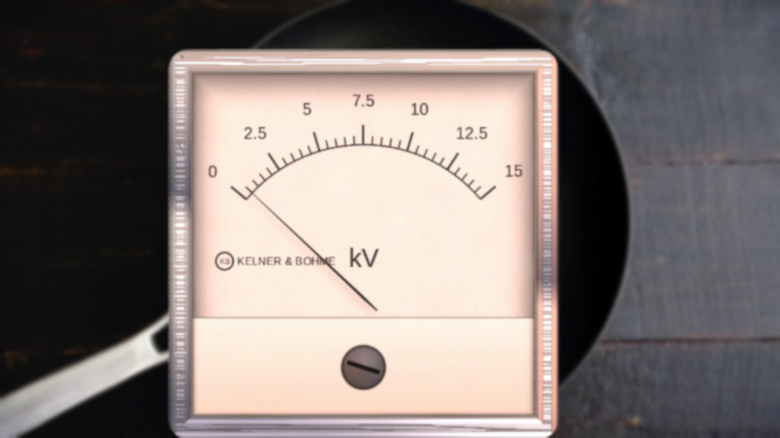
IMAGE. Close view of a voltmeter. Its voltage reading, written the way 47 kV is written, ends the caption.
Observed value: 0.5 kV
